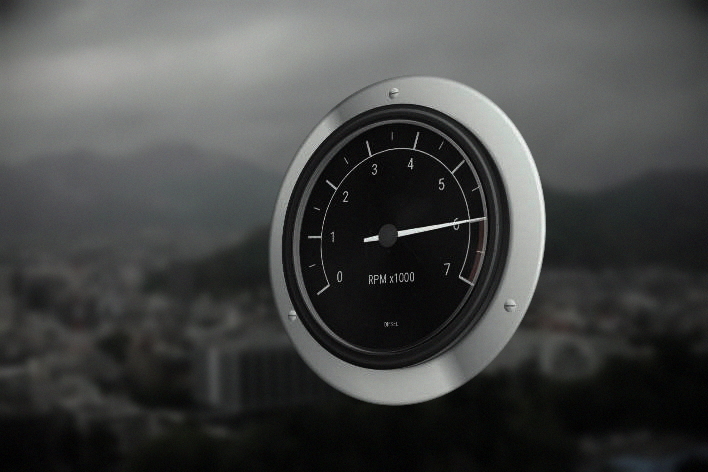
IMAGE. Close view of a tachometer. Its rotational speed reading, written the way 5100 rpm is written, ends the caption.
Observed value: 6000 rpm
